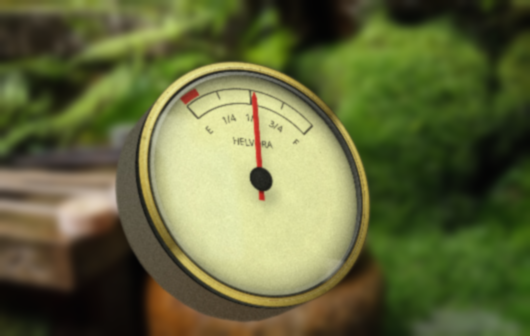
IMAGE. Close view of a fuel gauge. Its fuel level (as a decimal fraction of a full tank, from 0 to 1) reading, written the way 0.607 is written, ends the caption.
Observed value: 0.5
